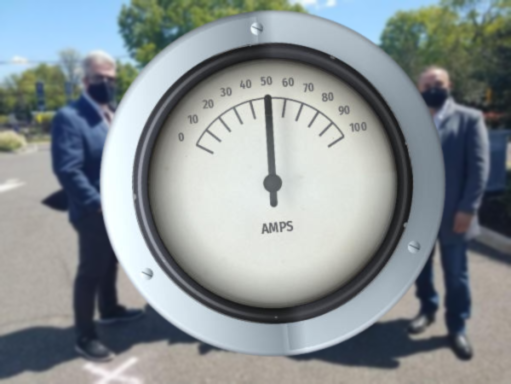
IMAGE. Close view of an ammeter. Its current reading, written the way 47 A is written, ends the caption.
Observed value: 50 A
